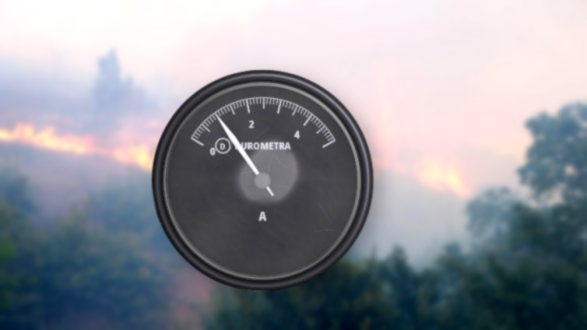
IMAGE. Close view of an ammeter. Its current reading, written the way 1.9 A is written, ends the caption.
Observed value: 1 A
